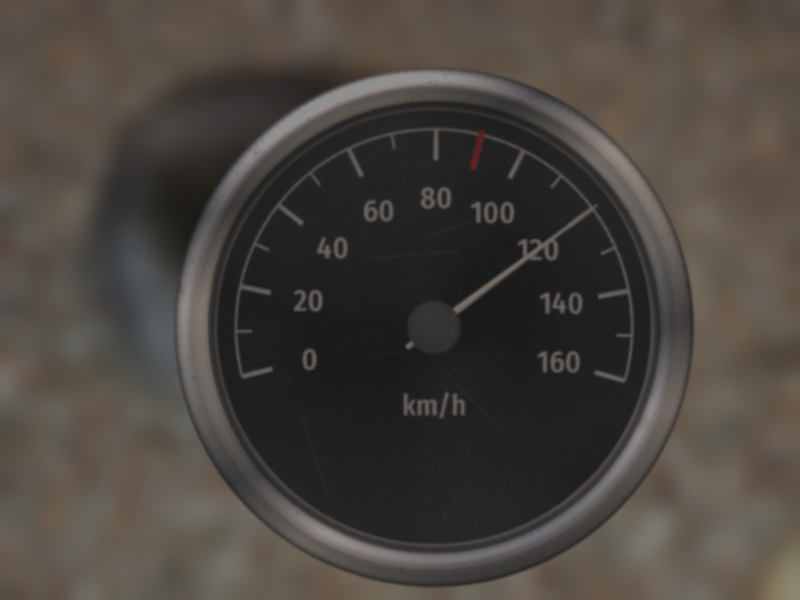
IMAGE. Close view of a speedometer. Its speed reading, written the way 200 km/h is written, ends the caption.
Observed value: 120 km/h
